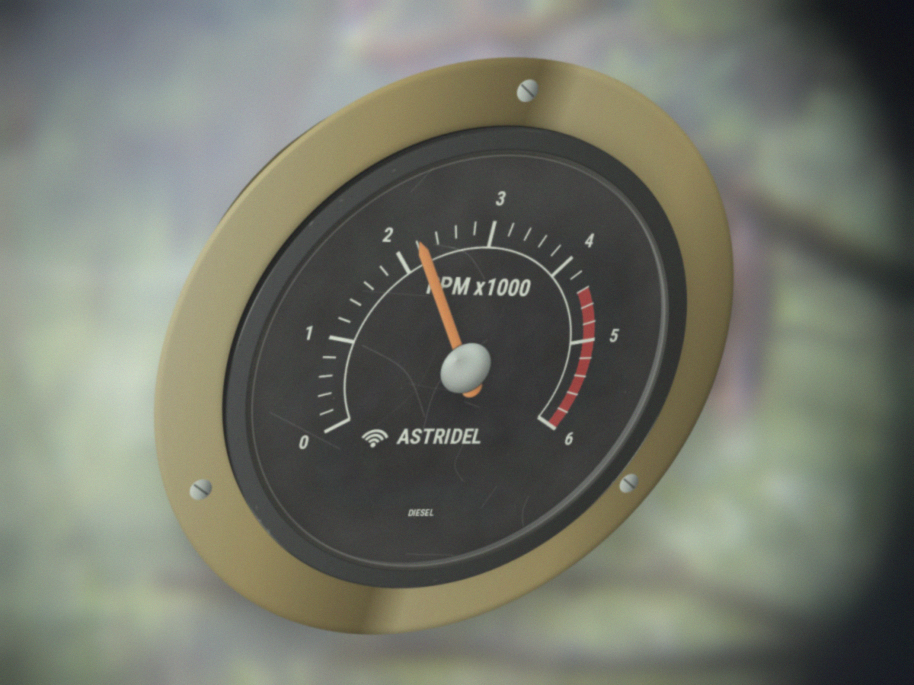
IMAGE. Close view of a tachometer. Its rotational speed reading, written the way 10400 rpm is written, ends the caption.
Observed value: 2200 rpm
